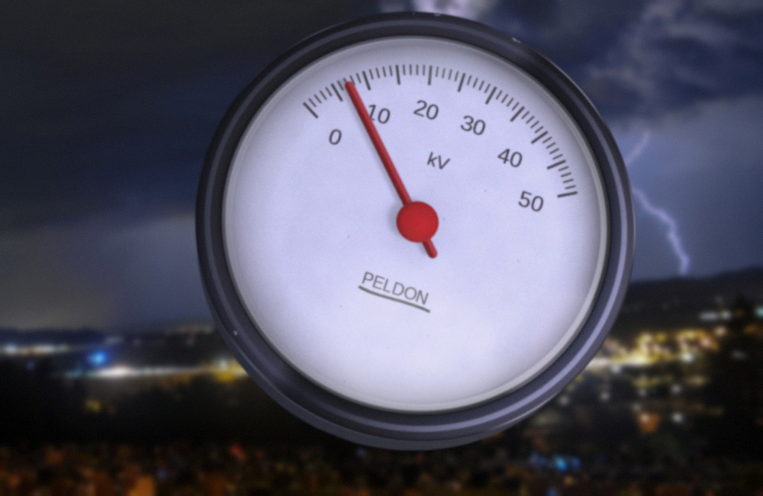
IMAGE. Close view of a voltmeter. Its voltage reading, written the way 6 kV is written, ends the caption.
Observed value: 7 kV
